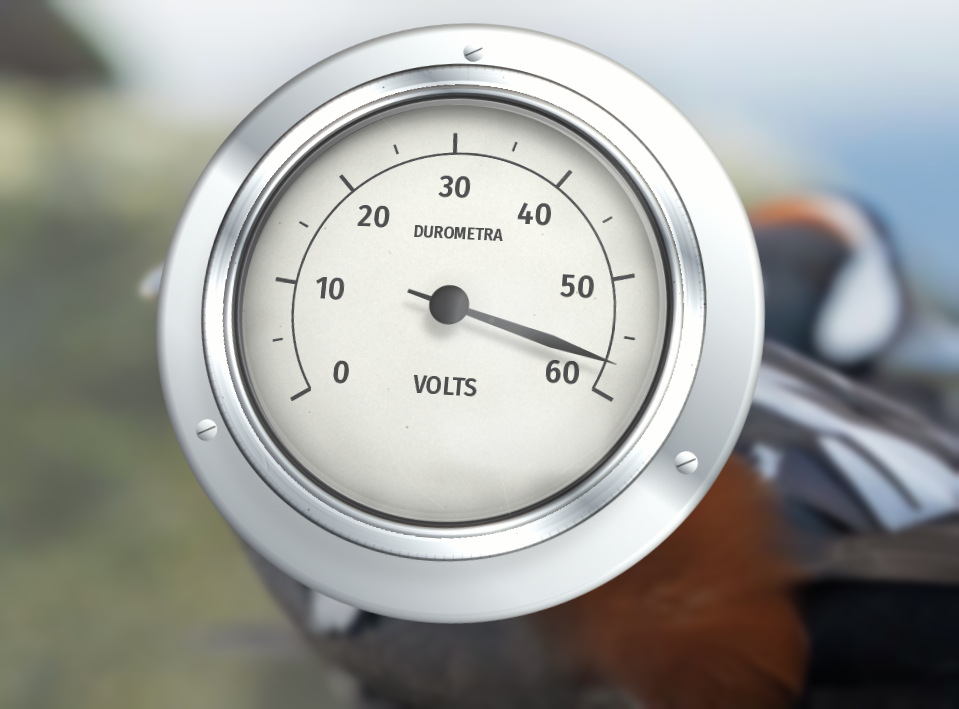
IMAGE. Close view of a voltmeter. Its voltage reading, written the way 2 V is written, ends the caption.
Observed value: 57.5 V
